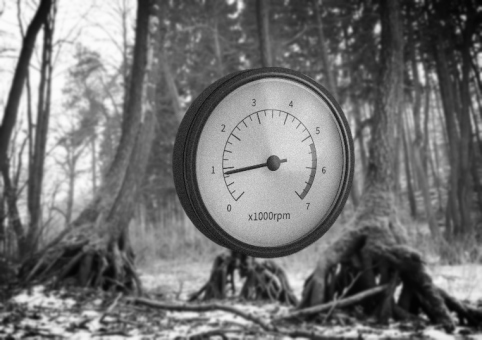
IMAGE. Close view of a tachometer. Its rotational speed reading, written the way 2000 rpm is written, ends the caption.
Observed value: 875 rpm
